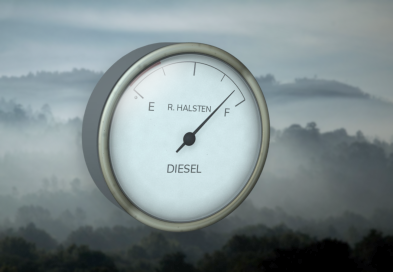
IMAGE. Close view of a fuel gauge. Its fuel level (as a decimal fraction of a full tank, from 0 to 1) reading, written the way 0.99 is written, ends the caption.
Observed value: 0.875
